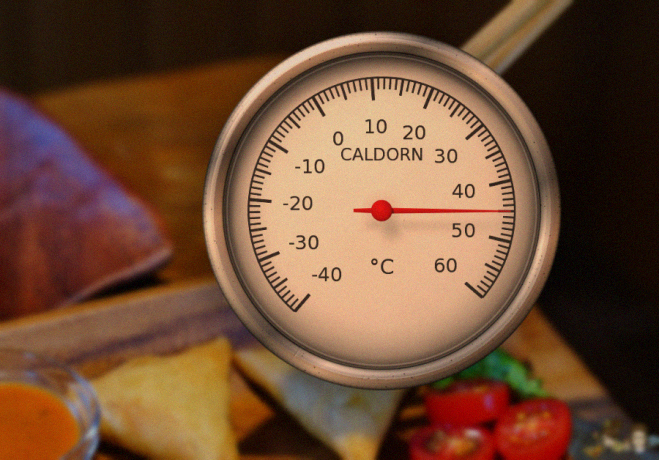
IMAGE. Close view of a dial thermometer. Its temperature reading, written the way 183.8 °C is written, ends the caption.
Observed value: 45 °C
